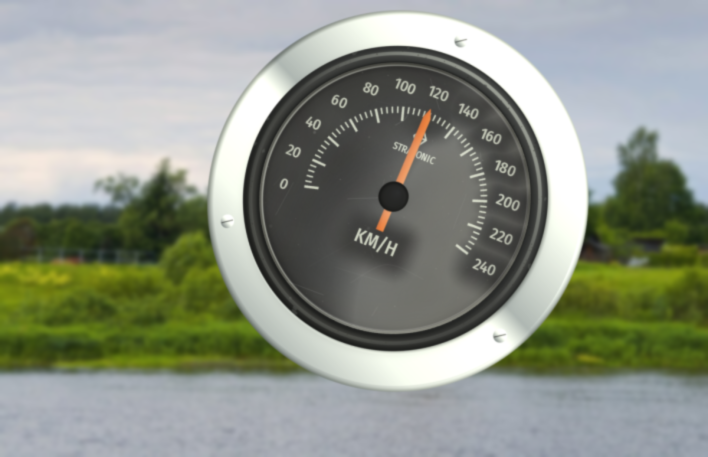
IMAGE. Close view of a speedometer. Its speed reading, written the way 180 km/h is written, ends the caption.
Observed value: 120 km/h
